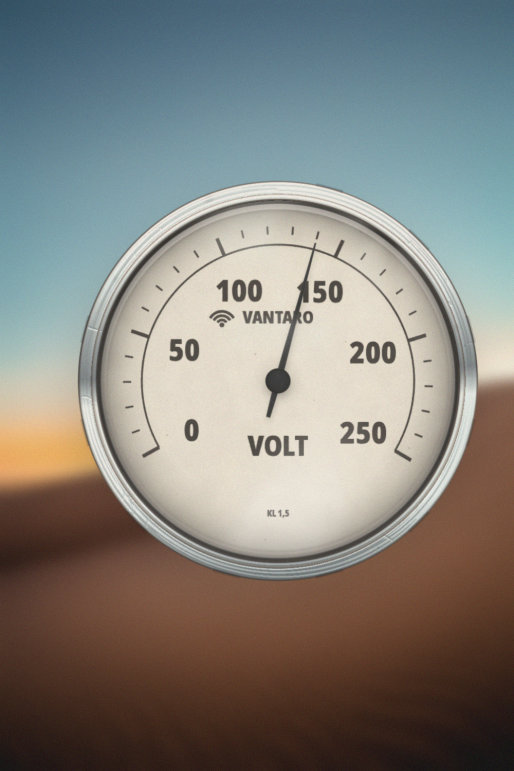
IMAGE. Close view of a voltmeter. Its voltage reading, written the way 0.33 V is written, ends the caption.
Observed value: 140 V
